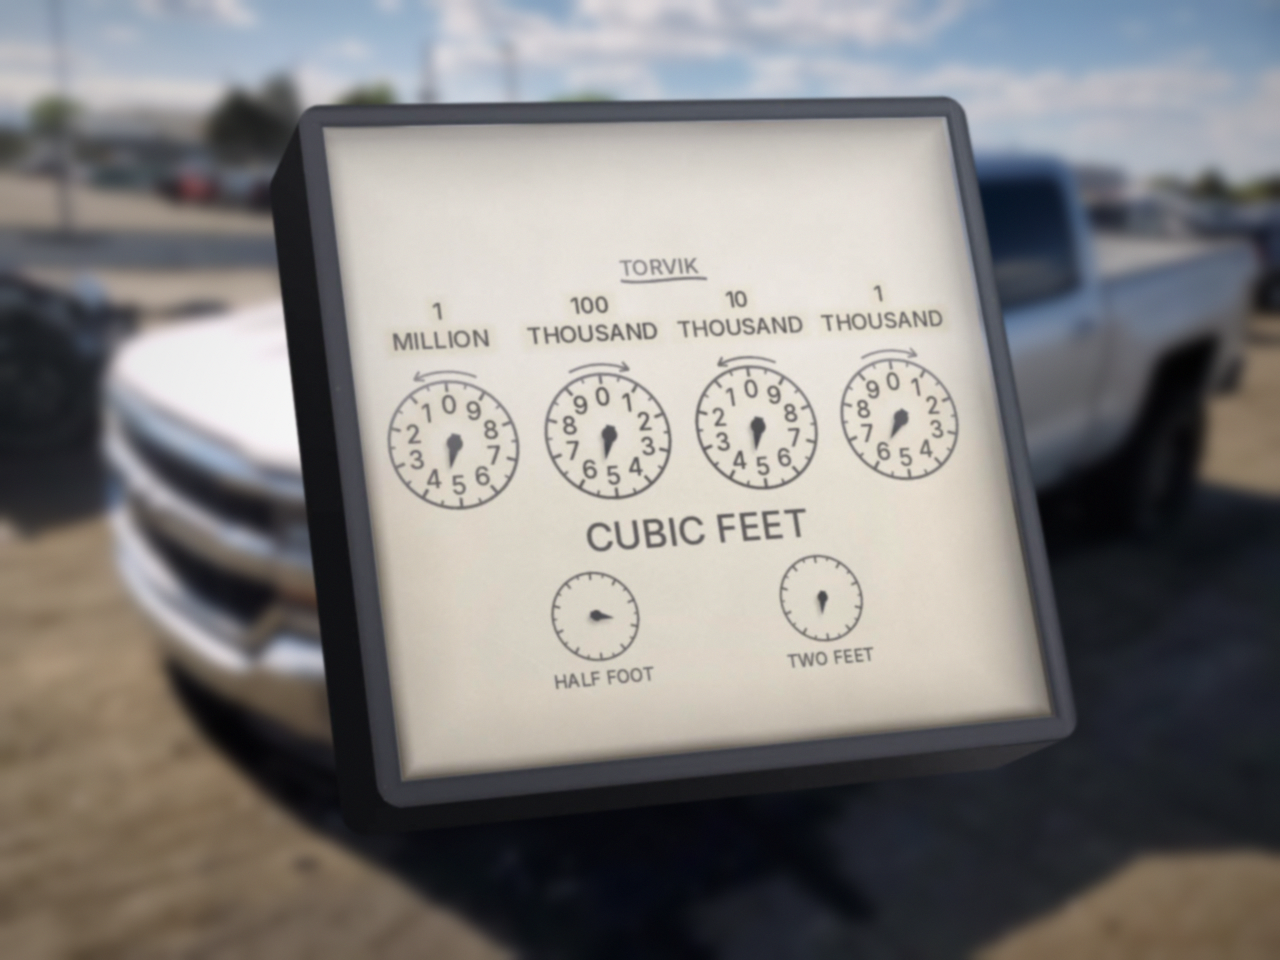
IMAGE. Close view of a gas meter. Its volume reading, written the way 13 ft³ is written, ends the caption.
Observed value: 454600 ft³
